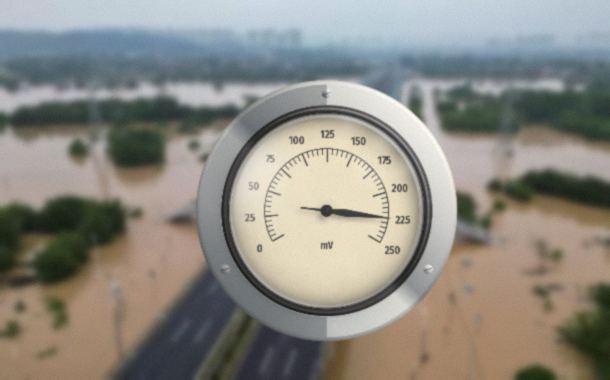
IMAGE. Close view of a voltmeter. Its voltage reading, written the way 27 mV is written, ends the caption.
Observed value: 225 mV
